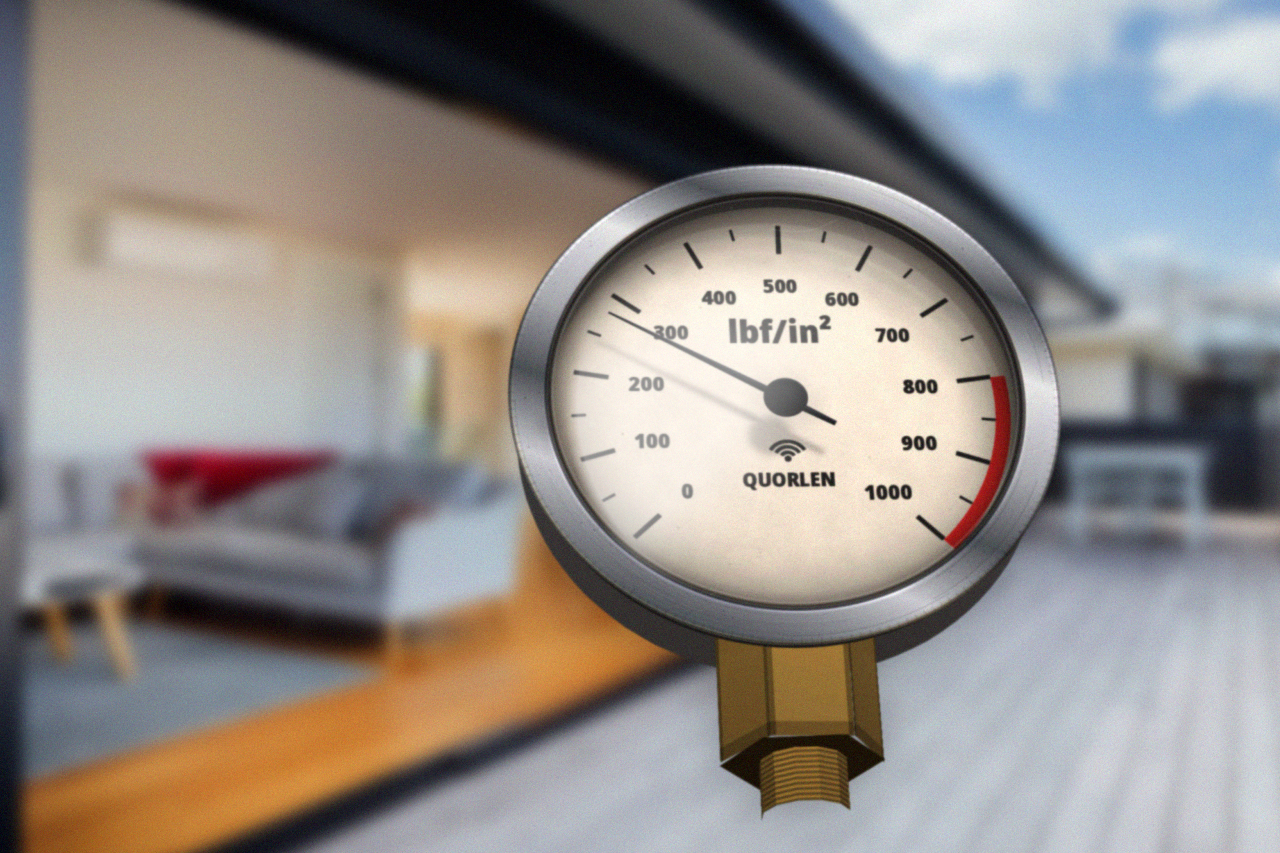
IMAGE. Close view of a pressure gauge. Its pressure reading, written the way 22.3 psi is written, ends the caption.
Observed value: 275 psi
